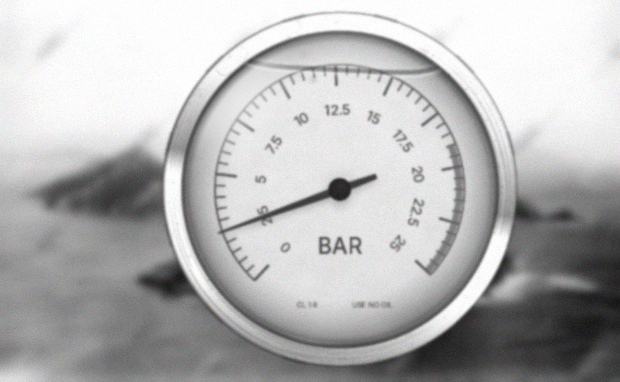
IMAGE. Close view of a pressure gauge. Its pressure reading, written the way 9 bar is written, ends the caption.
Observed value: 2.5 bar
